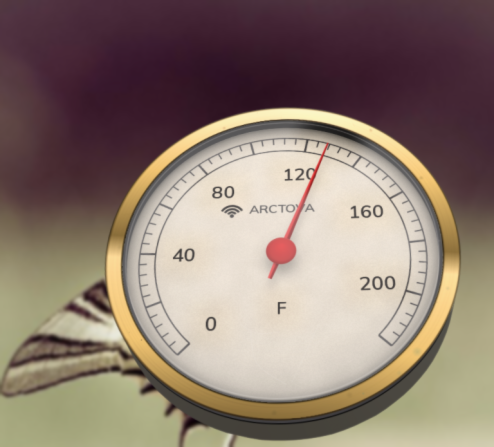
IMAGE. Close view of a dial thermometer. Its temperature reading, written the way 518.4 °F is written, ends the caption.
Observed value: 128 °F
